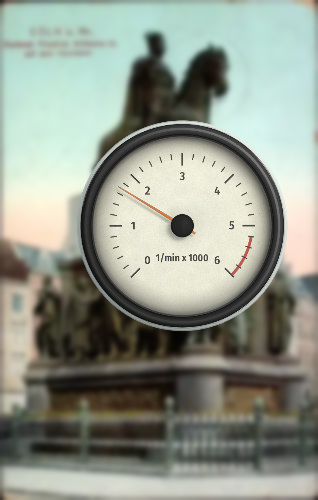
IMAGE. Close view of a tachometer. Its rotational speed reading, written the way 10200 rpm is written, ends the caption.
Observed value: 1700 rpm
